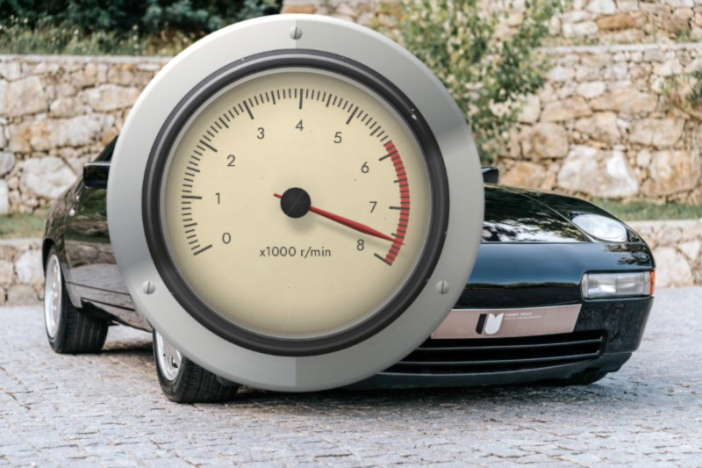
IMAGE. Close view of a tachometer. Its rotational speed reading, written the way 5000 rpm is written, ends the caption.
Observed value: 7600 rpm
